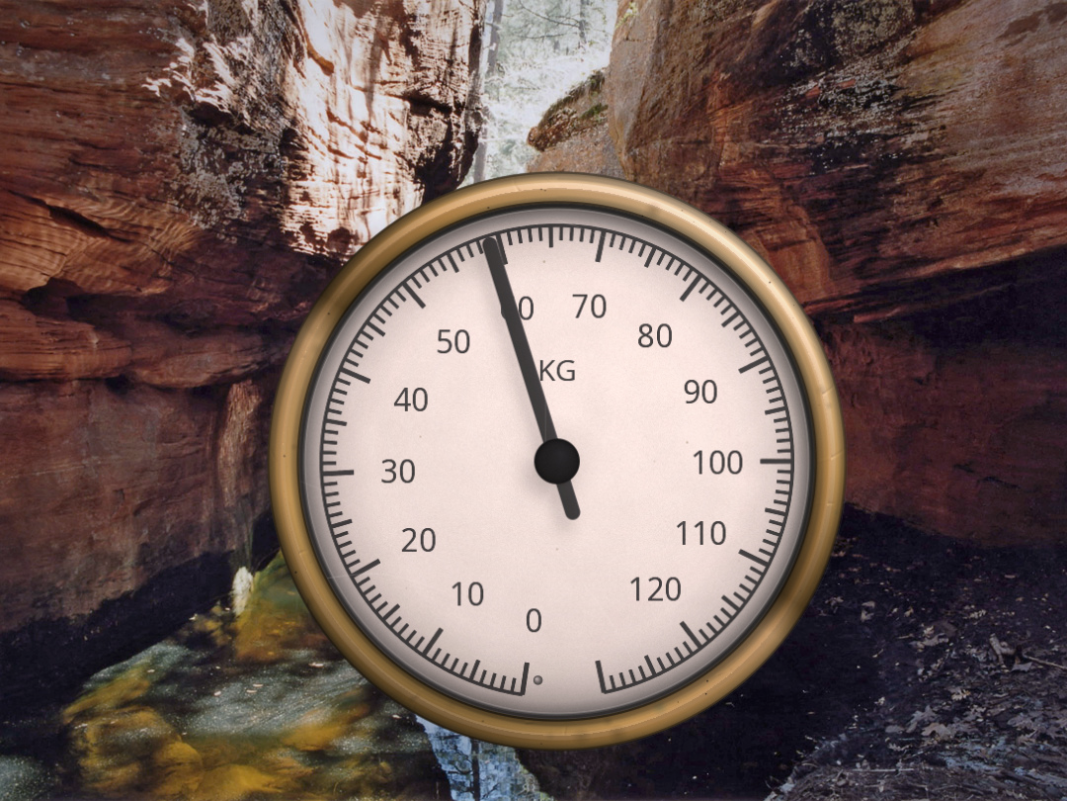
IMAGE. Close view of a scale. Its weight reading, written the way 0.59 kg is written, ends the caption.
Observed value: 59 kg
